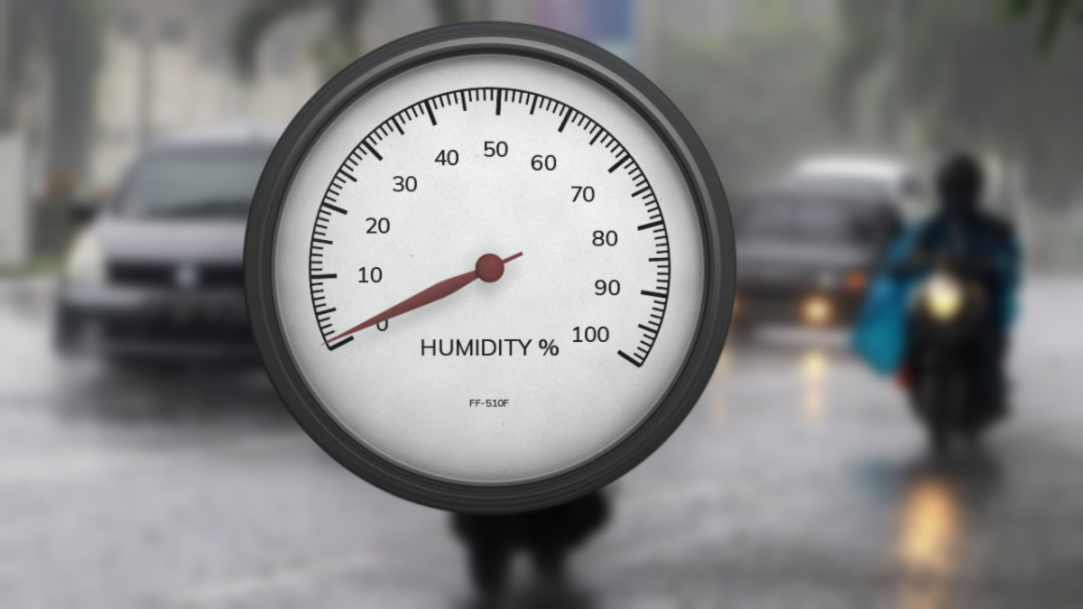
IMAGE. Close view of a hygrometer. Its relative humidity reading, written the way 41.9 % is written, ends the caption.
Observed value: 1 %
